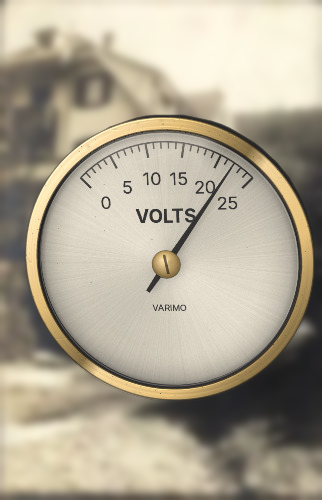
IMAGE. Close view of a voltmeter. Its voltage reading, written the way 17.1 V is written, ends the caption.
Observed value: 22 V
